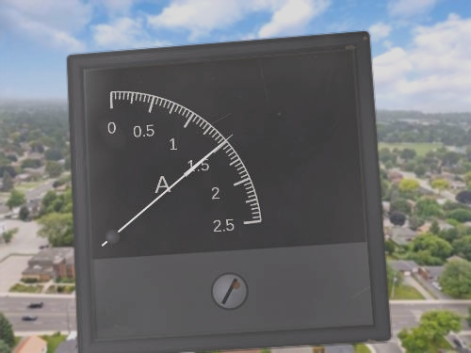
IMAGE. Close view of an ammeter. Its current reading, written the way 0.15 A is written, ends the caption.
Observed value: 1.5 A
